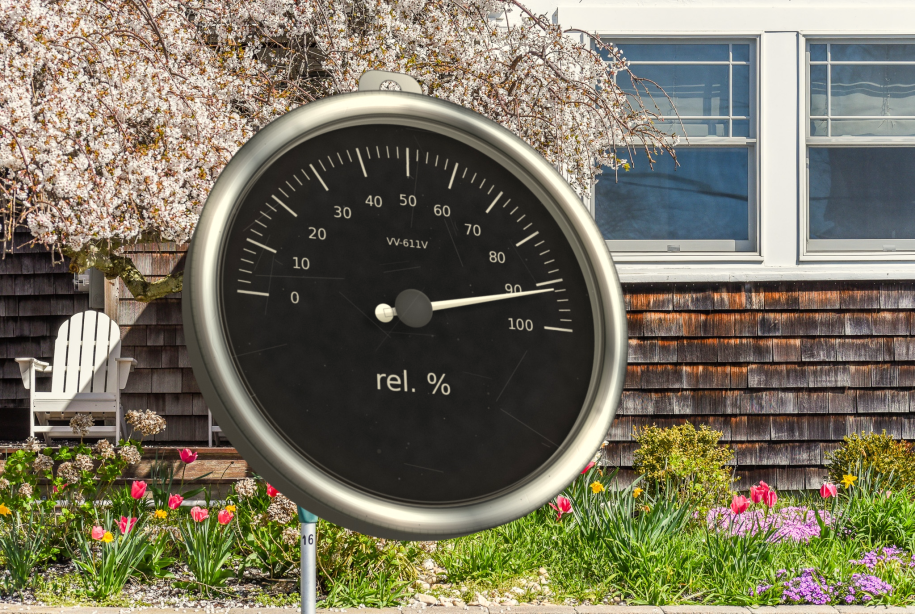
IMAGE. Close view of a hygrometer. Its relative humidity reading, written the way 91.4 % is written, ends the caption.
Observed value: 92 %
